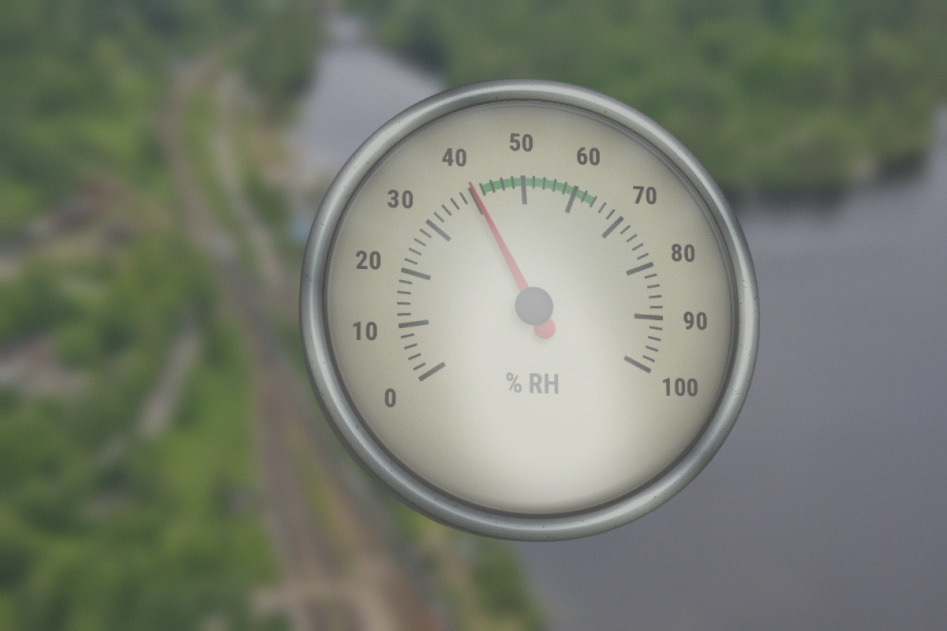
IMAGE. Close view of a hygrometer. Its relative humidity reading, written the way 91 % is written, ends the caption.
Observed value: 40 %
